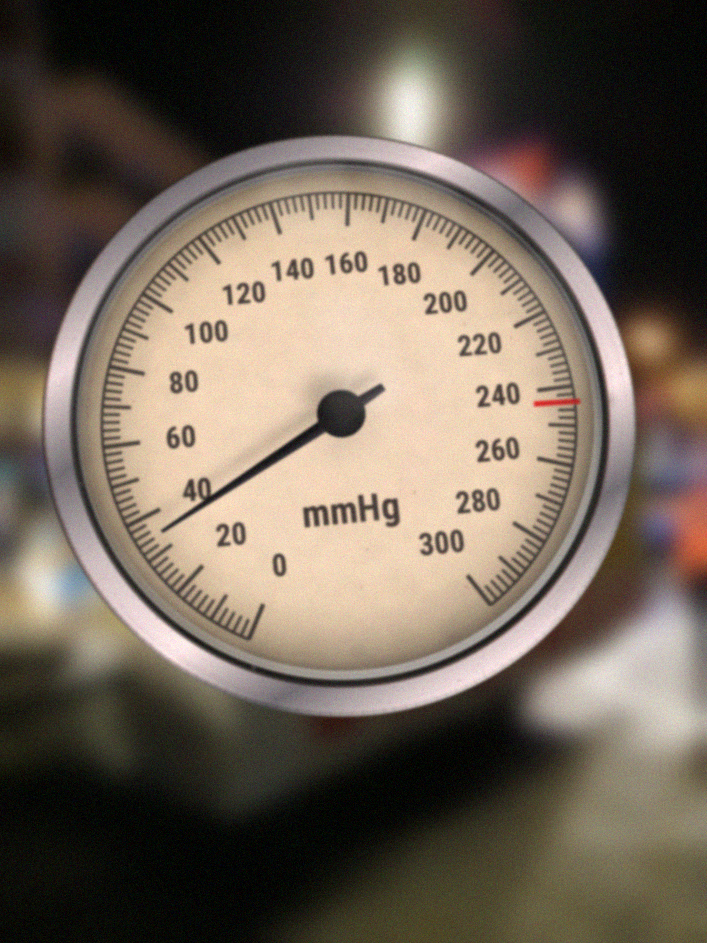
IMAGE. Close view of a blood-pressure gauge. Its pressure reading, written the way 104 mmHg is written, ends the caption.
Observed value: 34 mmHg
